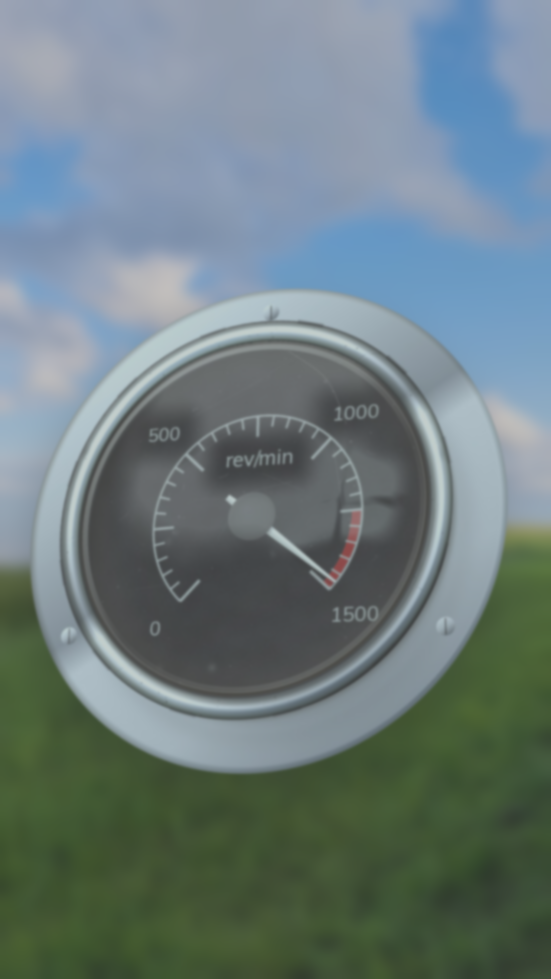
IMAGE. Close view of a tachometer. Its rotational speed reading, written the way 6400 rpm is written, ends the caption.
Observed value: 1475 rpm
